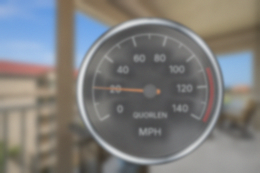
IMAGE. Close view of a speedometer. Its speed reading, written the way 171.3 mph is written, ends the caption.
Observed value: 20 mph
